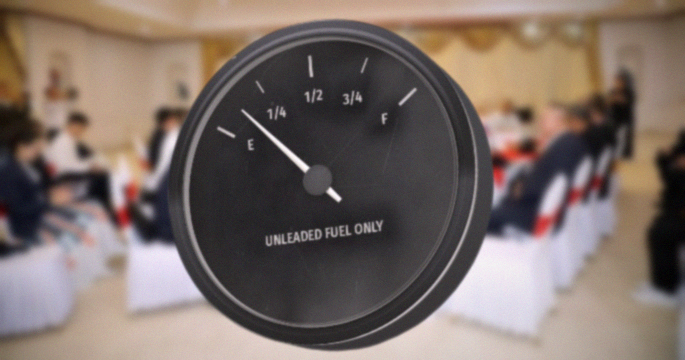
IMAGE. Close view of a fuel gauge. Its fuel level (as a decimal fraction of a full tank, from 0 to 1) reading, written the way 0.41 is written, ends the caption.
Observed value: 0.125
